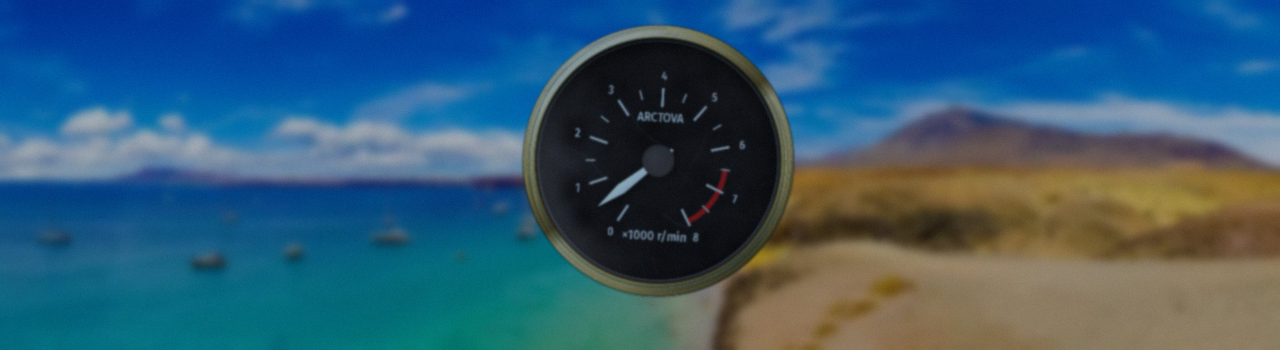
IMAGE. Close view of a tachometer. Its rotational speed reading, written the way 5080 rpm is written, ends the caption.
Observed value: 500 rpm
